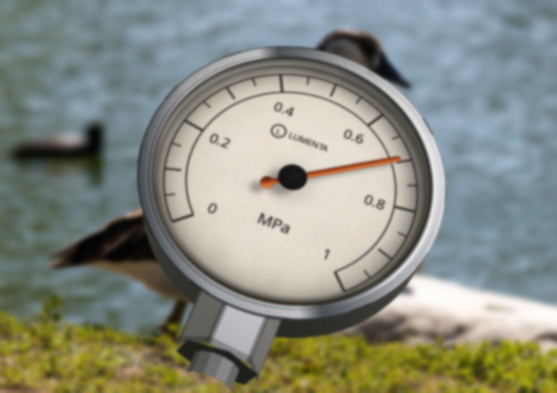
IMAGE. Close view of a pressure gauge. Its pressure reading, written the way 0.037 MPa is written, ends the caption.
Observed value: 0.7 MPa
